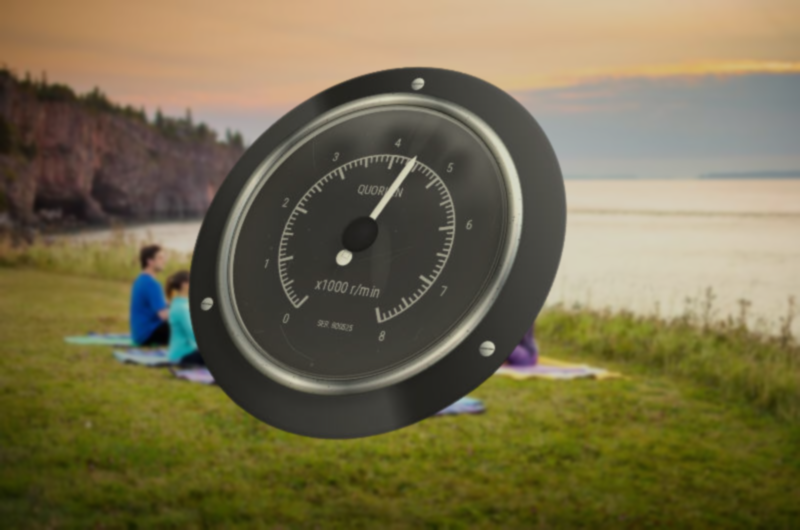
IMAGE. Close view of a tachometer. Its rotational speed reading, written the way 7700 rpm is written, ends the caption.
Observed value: 4500 rpm
